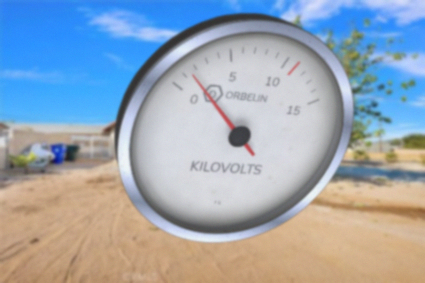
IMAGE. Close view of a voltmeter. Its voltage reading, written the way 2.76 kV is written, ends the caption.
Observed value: 1.5 kV
